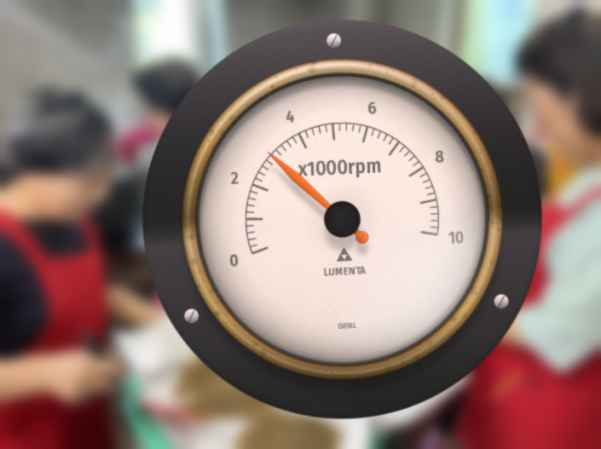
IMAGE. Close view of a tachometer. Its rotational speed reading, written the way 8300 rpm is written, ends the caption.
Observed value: 3000 rpm
